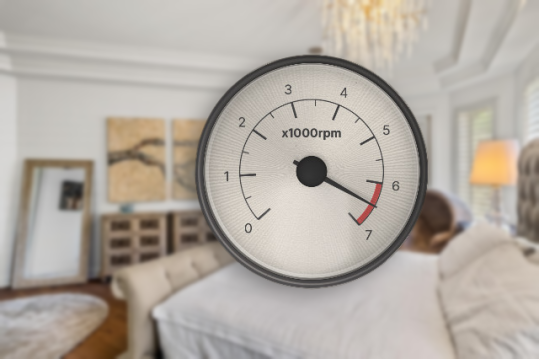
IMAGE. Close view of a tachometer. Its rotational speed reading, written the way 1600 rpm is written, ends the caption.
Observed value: 6500 rpm
